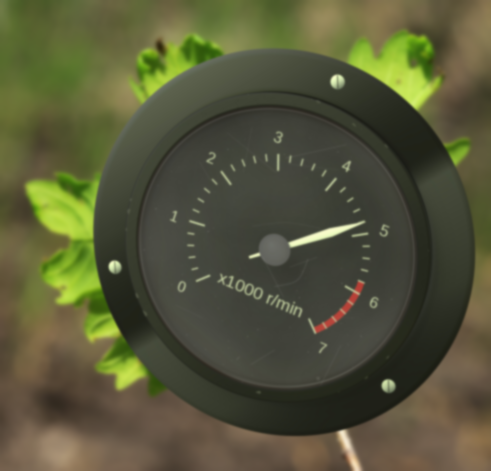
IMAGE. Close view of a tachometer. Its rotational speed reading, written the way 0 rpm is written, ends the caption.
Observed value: 4800 rpm
